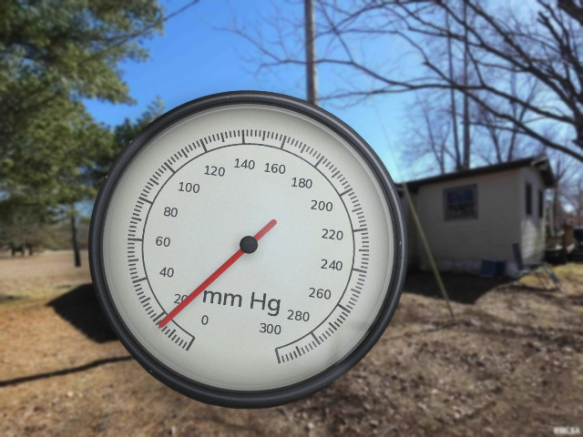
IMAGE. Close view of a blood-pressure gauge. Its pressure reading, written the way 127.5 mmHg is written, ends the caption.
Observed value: 16 mmHg
